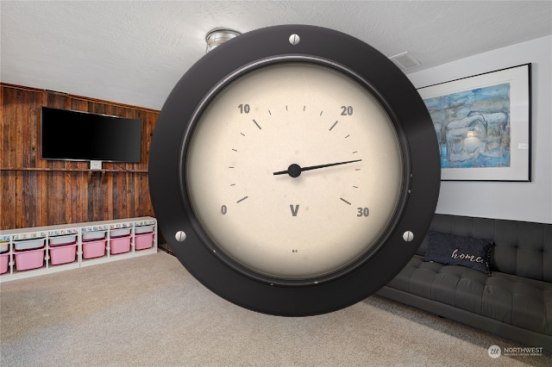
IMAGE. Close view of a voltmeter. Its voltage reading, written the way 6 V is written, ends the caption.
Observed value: 25 V
